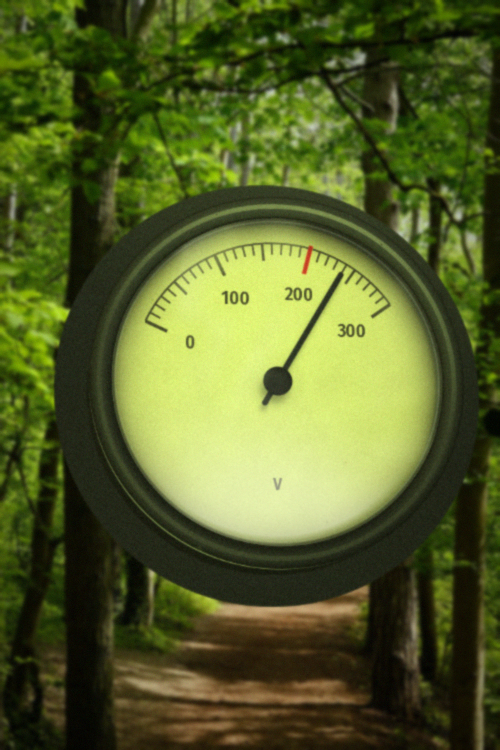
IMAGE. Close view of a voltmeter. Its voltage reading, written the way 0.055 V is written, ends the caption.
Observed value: 240 V
